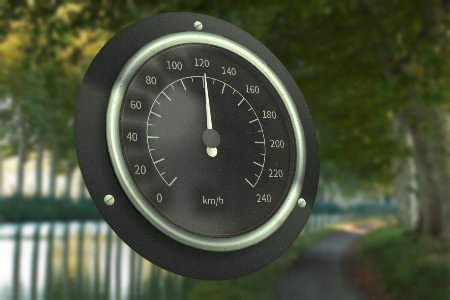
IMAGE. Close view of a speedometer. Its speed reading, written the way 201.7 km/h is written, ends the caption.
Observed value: 120 km/h
